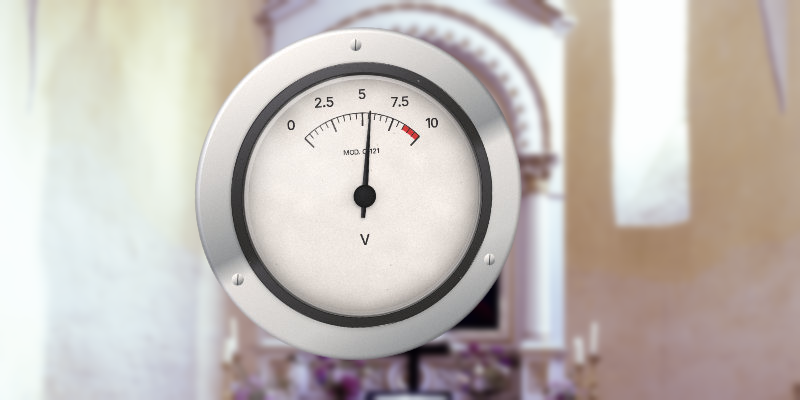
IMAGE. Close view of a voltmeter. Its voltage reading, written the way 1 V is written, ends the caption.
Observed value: 5.5 V
